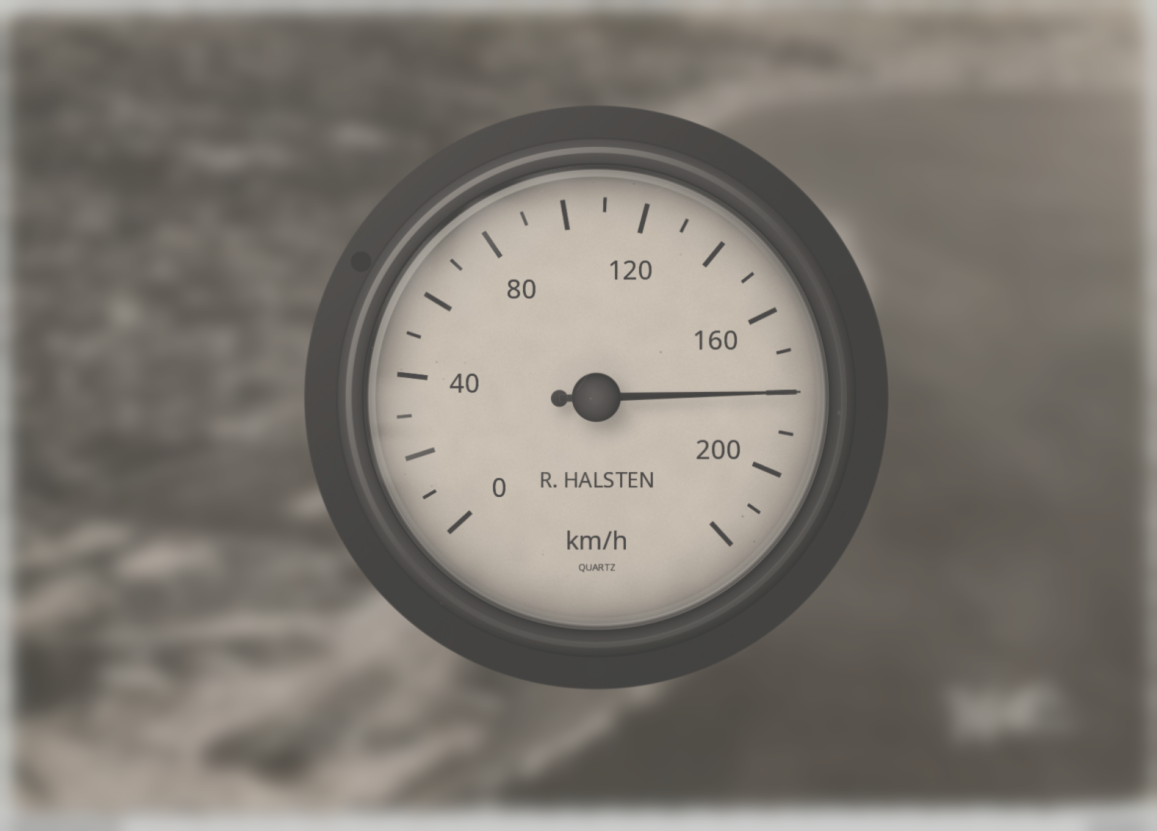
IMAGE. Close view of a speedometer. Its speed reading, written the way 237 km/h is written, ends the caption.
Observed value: 180 km/h
